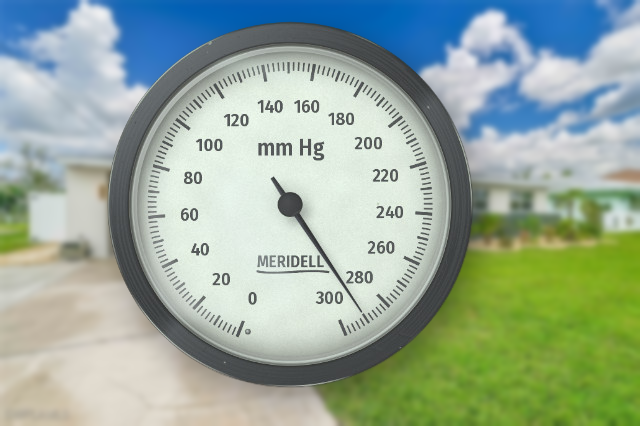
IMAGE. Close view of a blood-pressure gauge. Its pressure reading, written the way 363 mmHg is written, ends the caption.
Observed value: 290 mmHg
